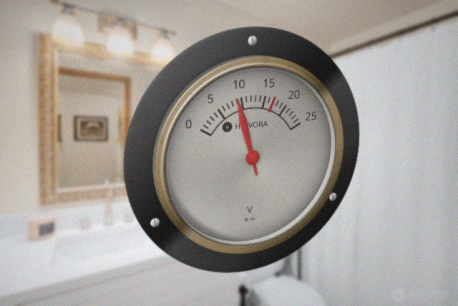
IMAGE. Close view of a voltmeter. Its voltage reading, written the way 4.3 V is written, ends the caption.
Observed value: 9 V
